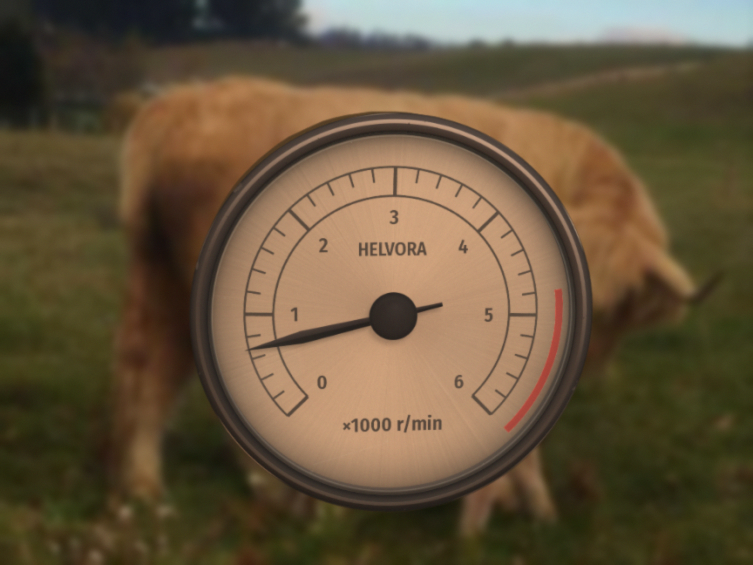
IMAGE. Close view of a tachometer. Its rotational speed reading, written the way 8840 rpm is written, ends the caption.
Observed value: 700 rpm
